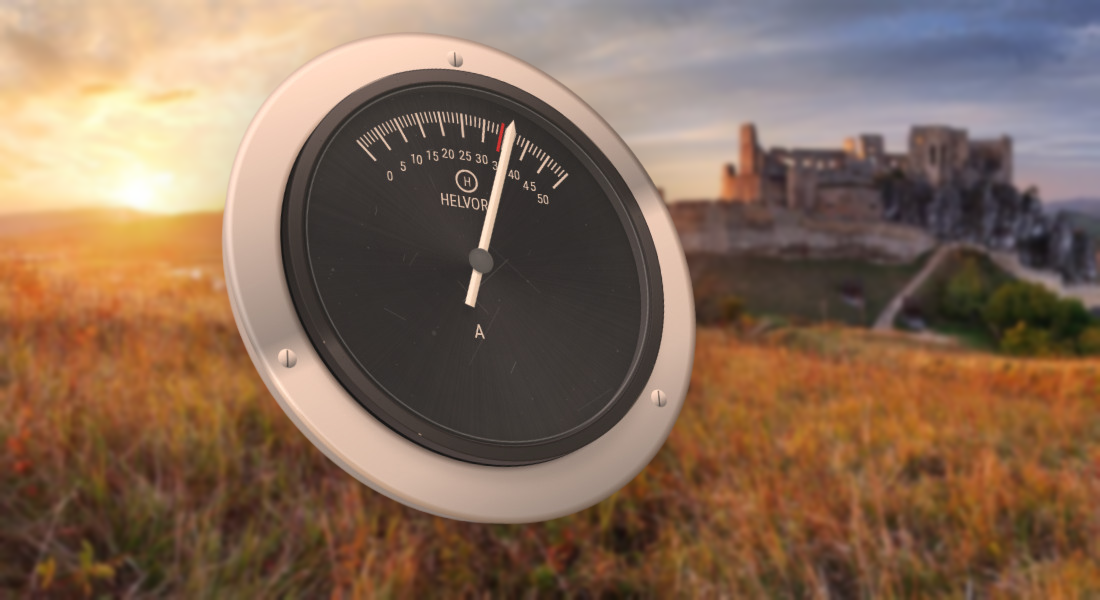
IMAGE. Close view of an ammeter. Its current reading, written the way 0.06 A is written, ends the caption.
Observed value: 35 A
